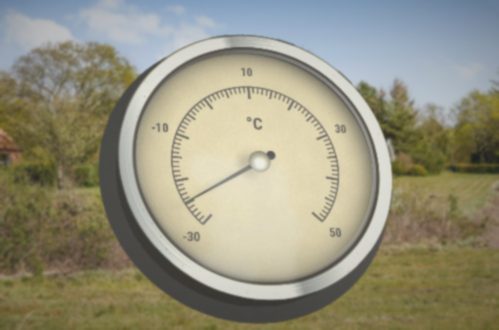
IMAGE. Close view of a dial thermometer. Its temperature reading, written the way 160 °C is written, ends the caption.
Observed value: -25 °C
